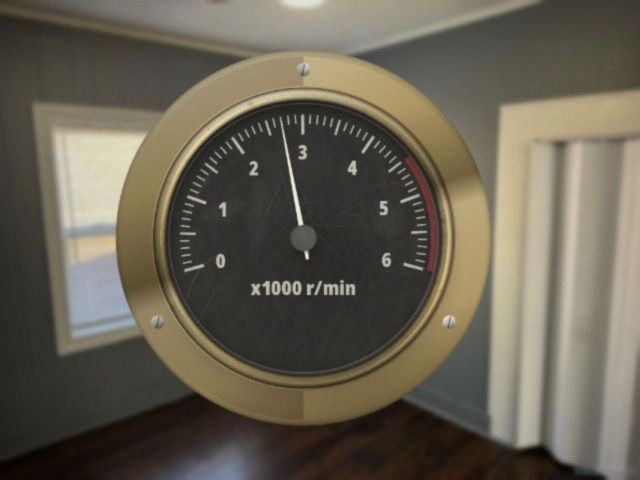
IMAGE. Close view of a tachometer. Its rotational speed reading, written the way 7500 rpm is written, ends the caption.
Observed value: 2700 rpm
